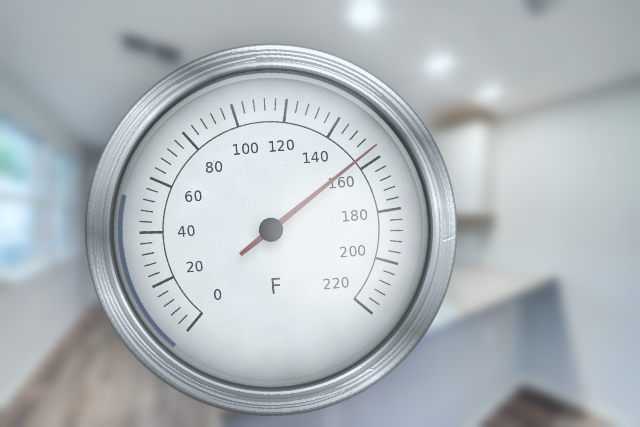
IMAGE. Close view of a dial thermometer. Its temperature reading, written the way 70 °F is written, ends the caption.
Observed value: 156 °F
